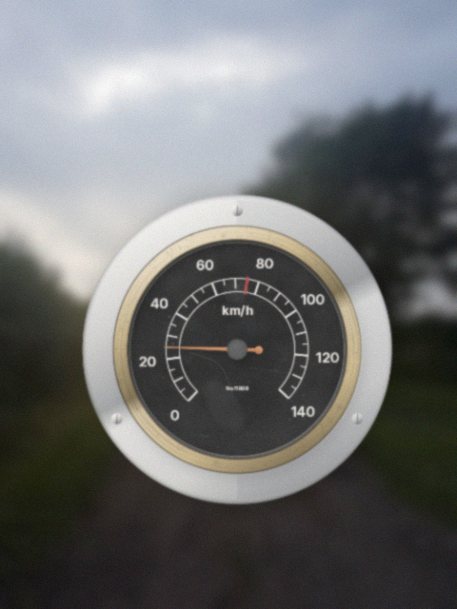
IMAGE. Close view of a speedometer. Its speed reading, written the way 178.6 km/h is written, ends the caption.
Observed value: 25 km/h
